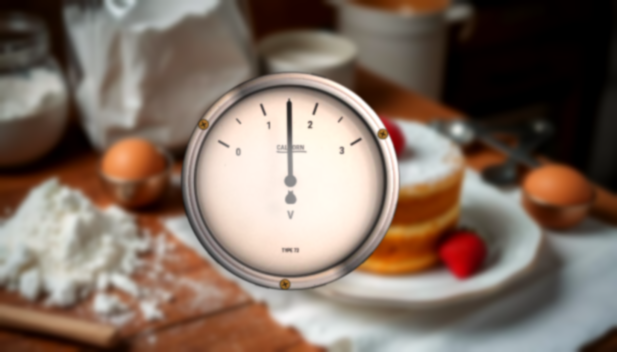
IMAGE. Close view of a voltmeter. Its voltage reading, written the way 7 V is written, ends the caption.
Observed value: 1.5 V
